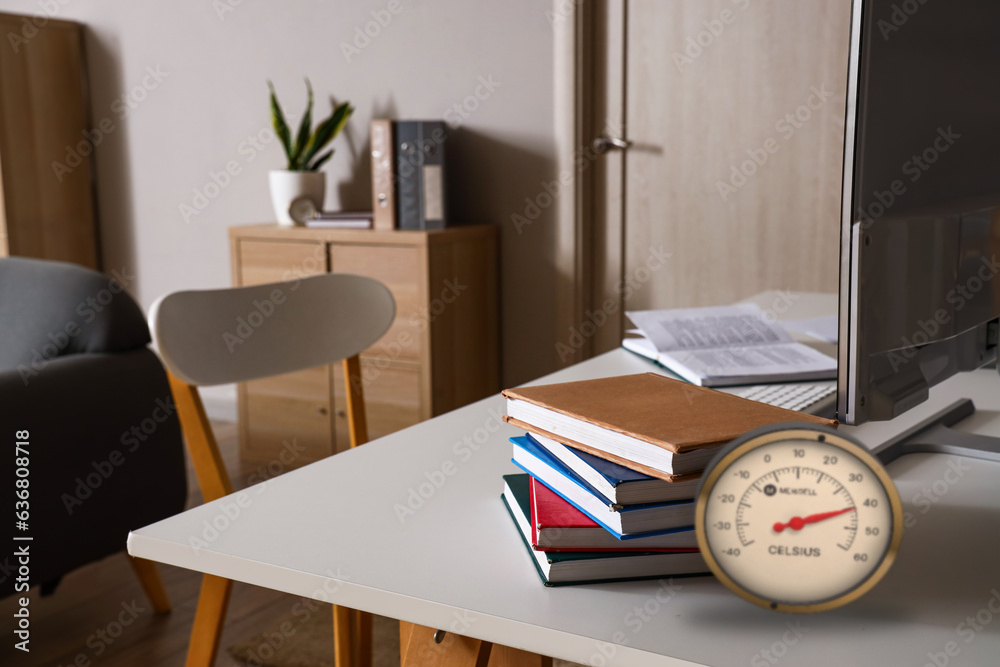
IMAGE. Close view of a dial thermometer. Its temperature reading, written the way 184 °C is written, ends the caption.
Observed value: 40 °C
